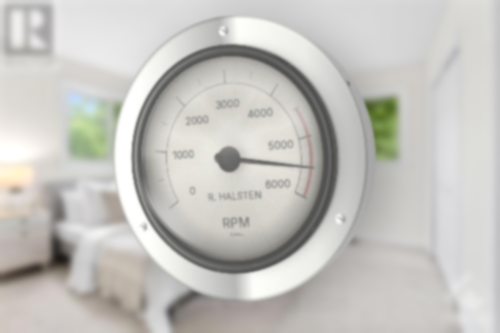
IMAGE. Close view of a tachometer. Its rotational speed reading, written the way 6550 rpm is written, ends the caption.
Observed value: 5500 rpm
